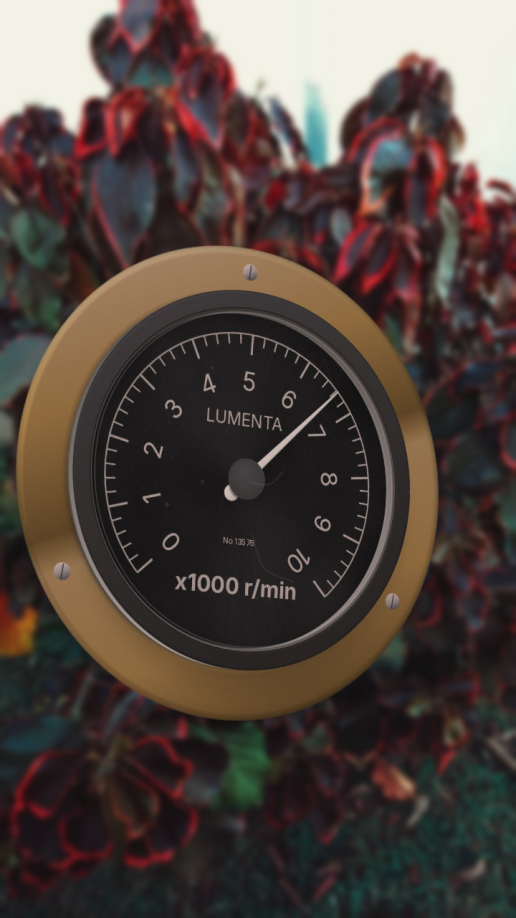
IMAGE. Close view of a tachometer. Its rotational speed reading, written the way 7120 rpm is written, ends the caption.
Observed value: 6600 rpm
